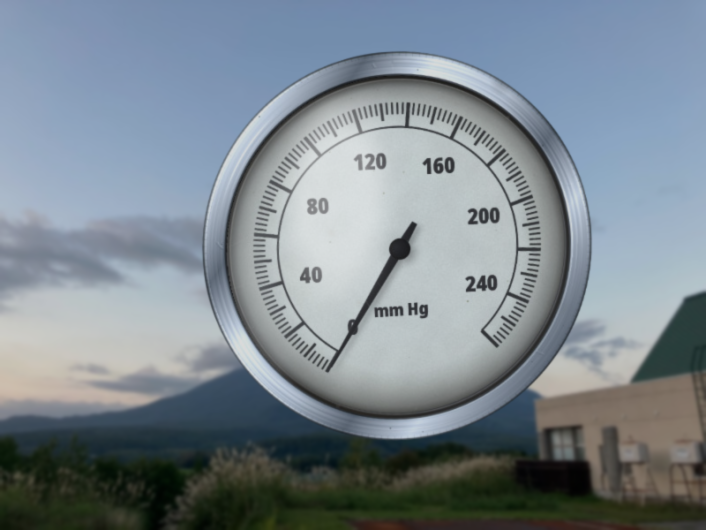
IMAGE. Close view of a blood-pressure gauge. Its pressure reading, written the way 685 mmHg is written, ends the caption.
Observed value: 0 mmHg
